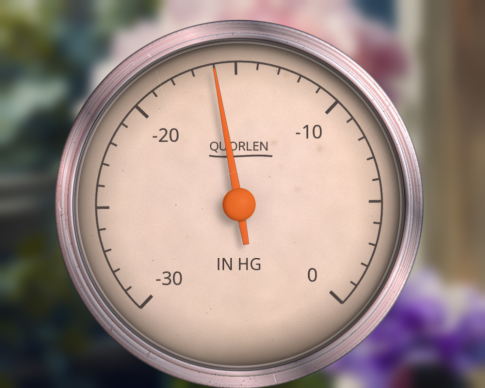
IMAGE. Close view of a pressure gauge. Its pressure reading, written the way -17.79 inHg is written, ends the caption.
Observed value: -16 inHg
